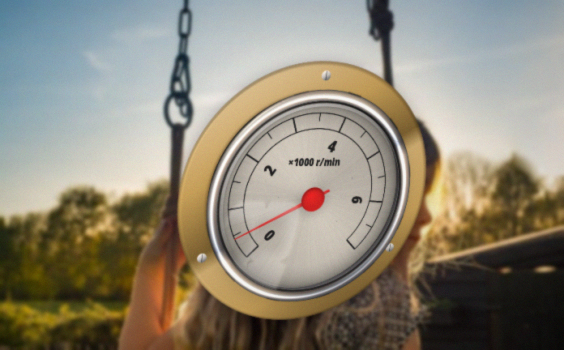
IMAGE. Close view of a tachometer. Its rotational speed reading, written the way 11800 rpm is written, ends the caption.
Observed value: 500 rpm
